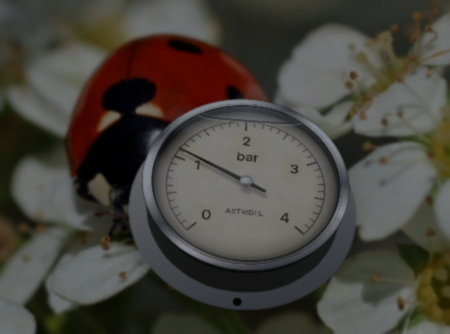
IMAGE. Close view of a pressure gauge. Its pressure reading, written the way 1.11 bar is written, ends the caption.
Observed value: 1.1 bar
